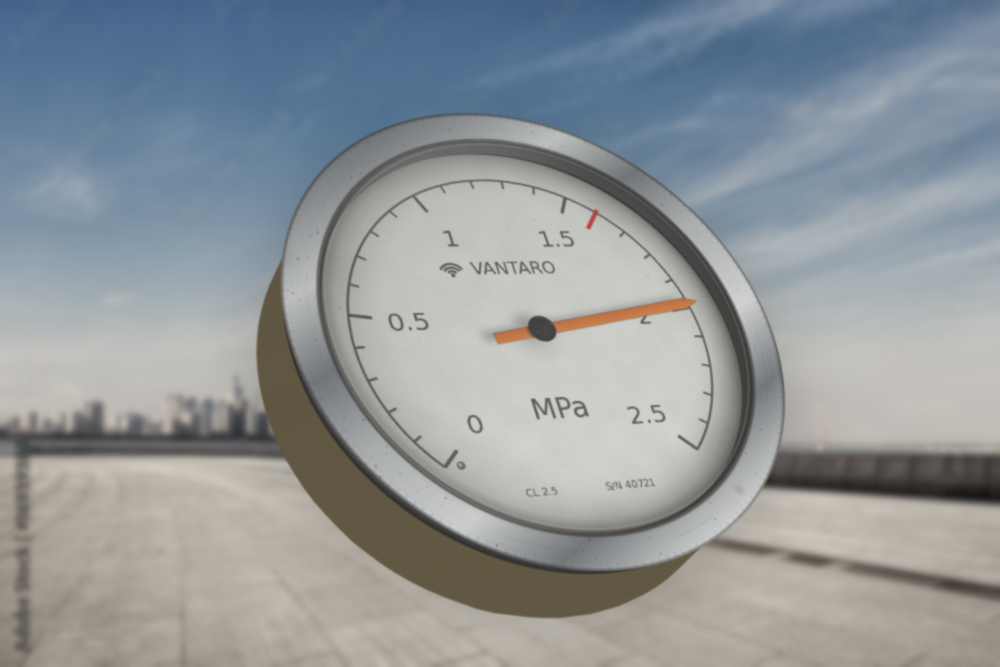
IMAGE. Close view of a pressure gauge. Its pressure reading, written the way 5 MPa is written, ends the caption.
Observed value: 2 MPa
